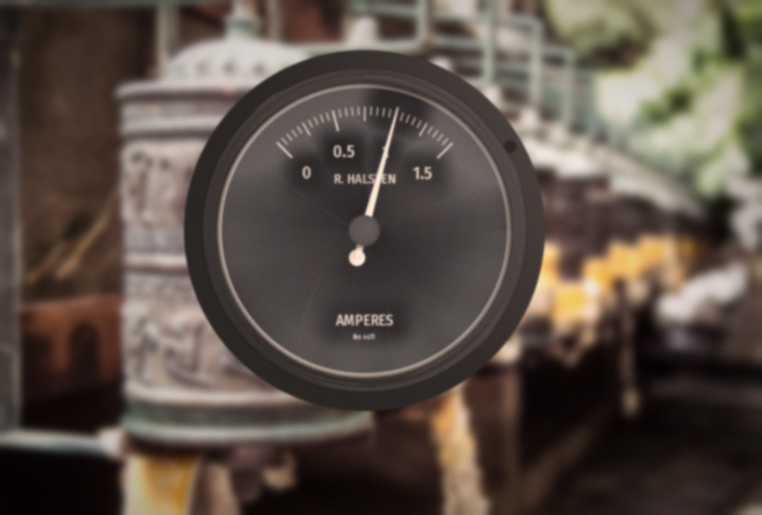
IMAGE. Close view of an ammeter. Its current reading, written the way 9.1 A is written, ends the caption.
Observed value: 1 A
